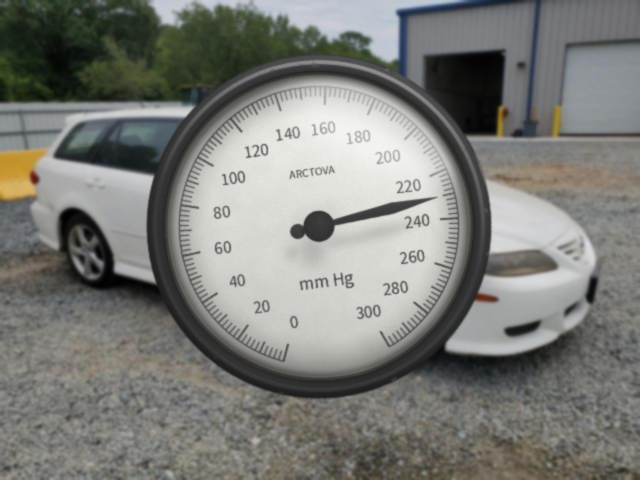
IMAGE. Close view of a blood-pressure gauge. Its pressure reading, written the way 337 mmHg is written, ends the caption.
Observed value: 230 mmHg
